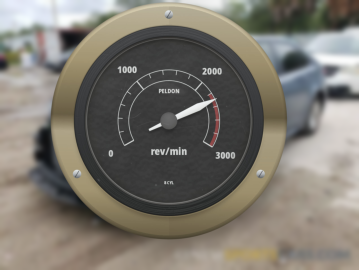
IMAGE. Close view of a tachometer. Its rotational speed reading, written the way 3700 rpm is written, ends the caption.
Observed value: 2300 rpm
